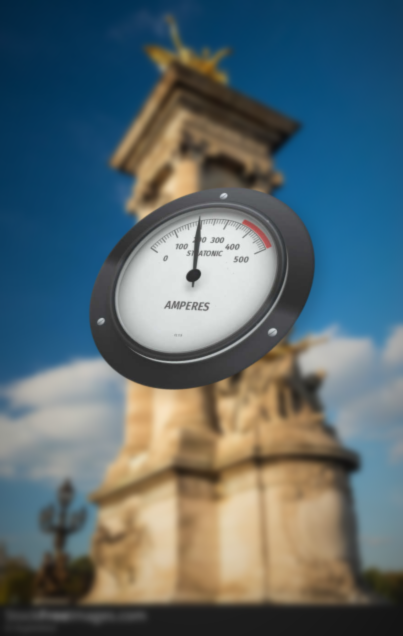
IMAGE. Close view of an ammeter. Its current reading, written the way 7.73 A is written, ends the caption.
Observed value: 200 A
